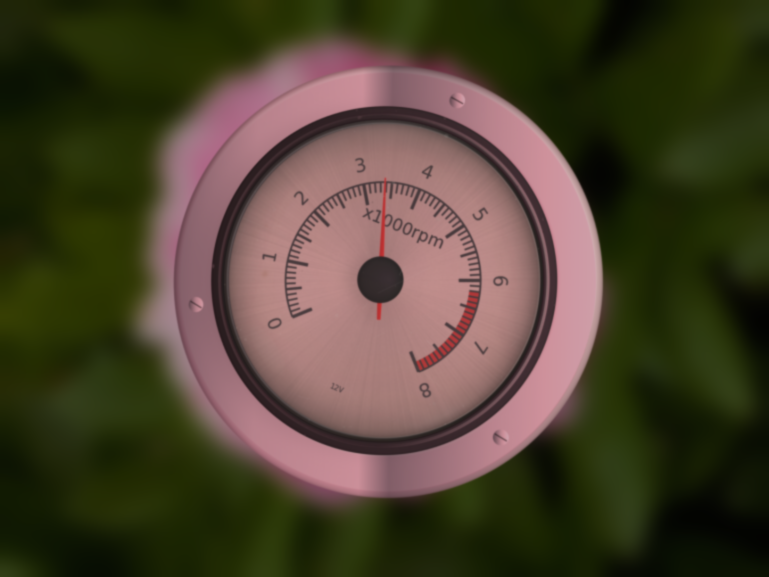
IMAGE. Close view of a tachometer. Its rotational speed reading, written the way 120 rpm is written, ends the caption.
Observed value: 3400 rpm
